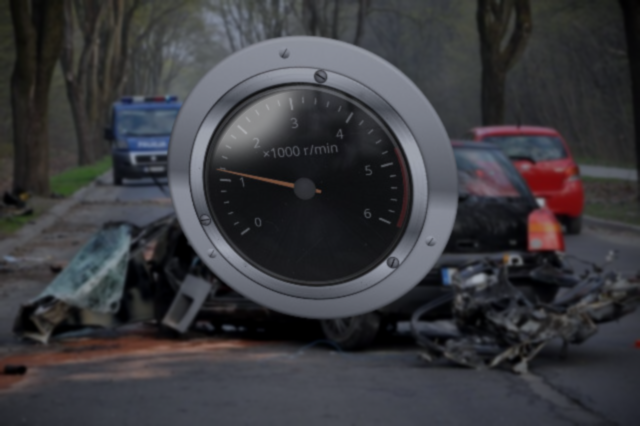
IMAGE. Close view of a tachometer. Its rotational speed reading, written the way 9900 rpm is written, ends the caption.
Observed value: 1200 rpm
